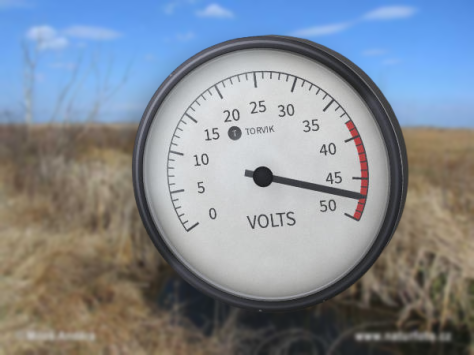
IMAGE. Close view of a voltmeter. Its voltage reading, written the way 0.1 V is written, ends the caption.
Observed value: 47 V
